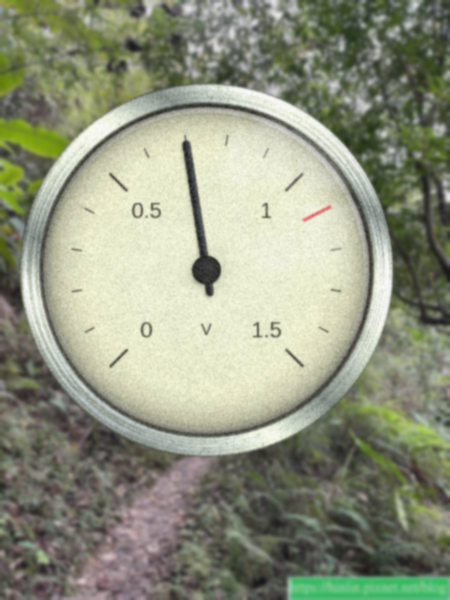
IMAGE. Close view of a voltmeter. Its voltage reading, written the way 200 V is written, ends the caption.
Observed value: 0.7 V
